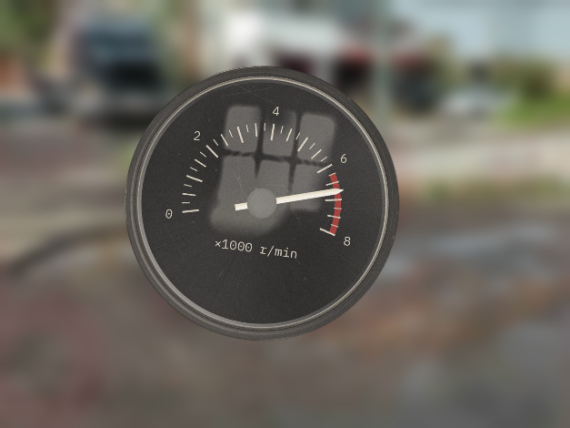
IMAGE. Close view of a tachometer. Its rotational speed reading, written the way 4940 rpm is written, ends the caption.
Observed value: 6750 rpm
